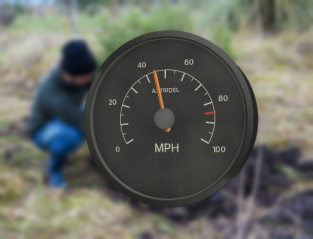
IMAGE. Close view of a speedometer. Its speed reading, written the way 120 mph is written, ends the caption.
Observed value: 45 mph
